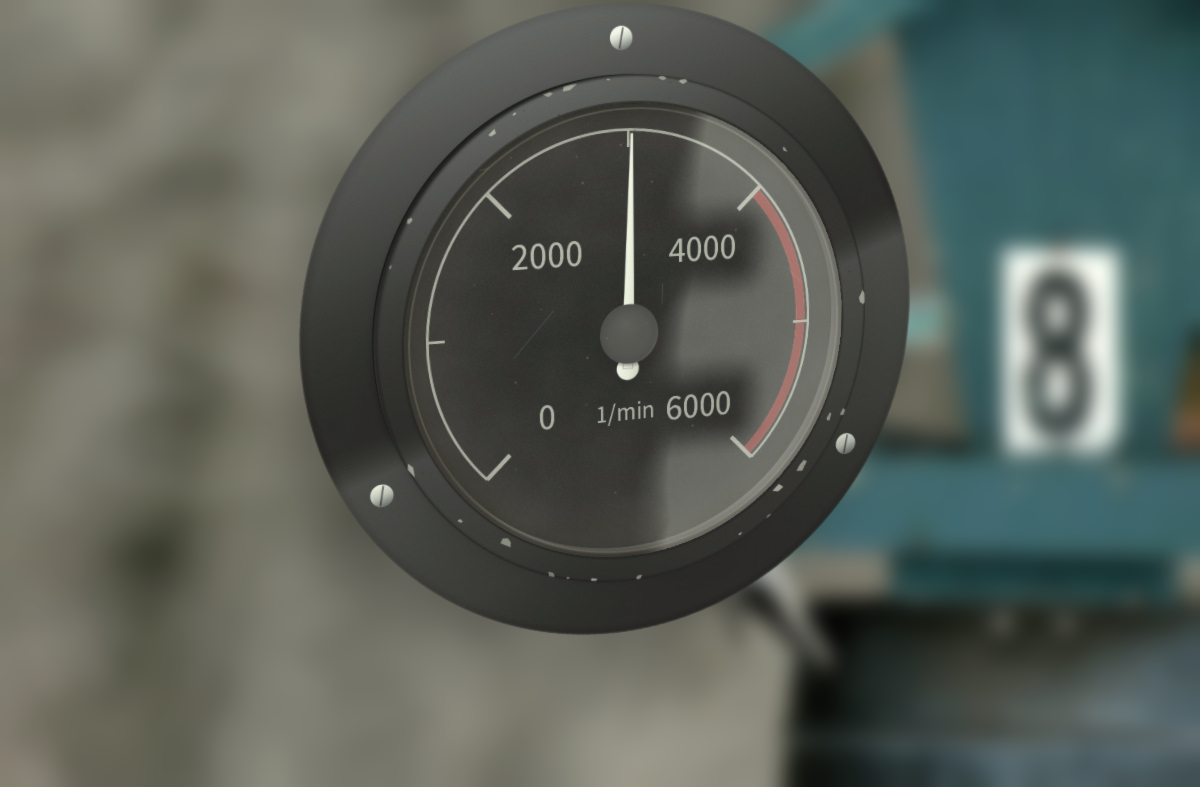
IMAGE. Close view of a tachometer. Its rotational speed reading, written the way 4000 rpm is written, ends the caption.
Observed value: 3000 rpm
